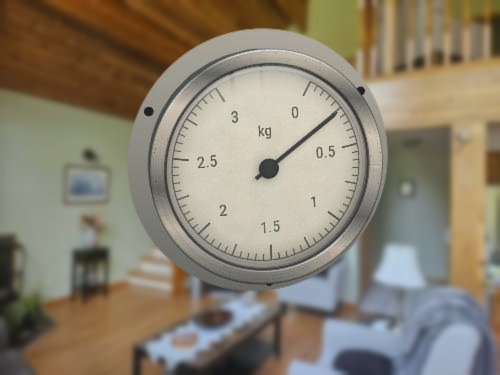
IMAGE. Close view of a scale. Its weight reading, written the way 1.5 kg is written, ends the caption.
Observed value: 0.25 kg
